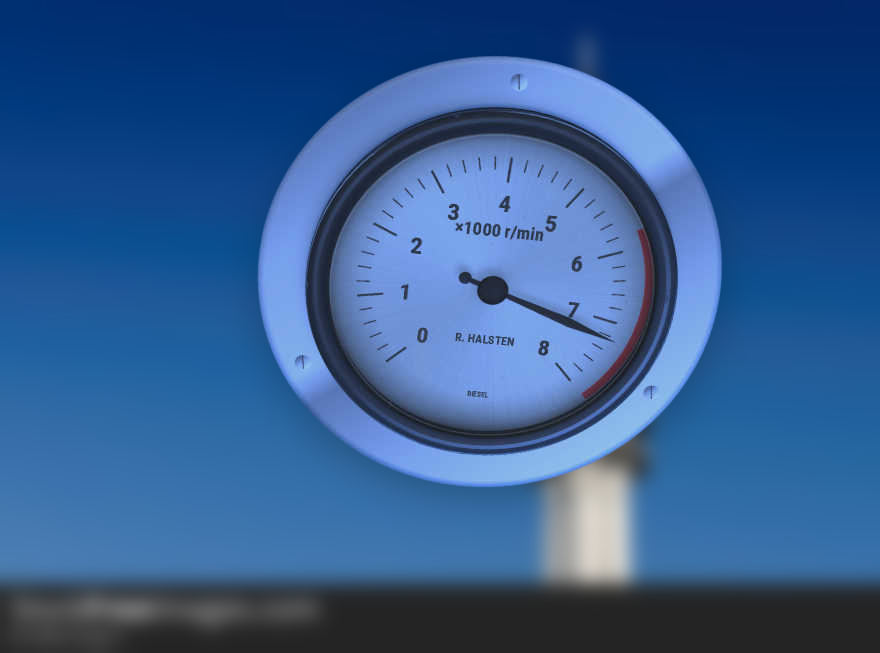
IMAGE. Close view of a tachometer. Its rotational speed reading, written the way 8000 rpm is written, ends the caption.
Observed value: 7200 rpm
